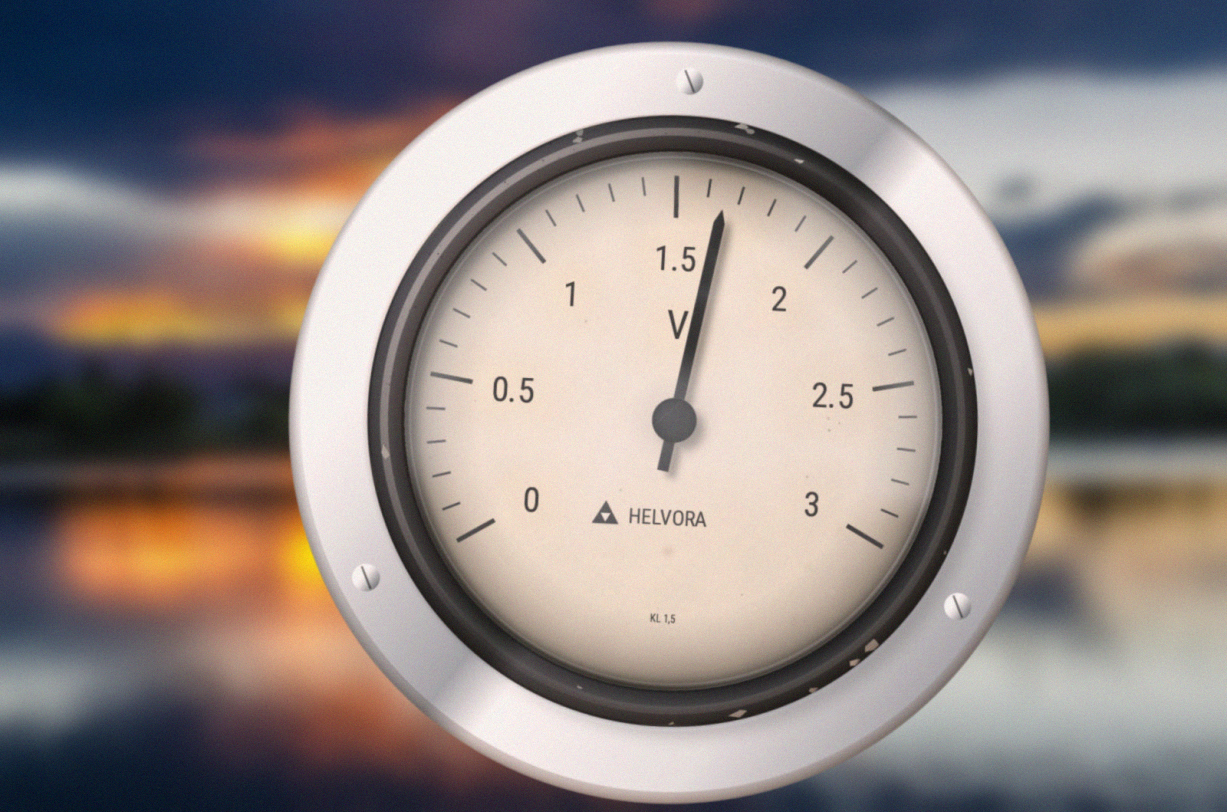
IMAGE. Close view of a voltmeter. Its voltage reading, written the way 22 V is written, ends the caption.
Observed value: 1.65 V
